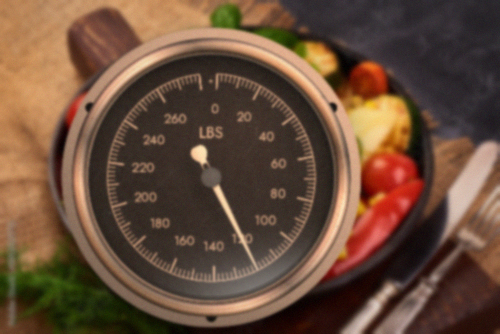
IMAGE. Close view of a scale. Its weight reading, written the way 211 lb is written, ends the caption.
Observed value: 120 lb
